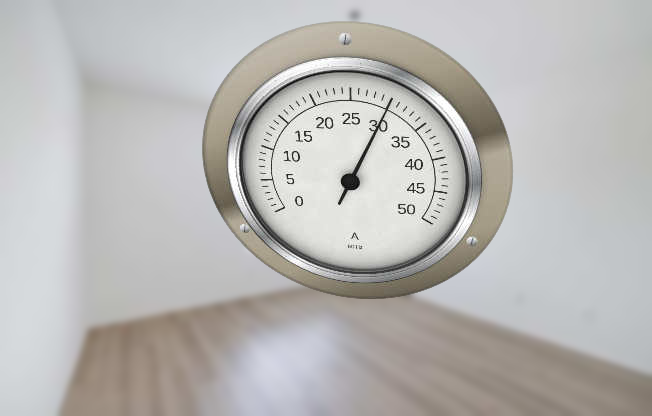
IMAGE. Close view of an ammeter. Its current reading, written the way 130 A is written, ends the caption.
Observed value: 30 A
